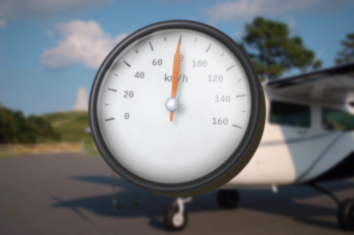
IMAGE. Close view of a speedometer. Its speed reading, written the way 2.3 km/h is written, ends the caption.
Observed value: 80 km/h
